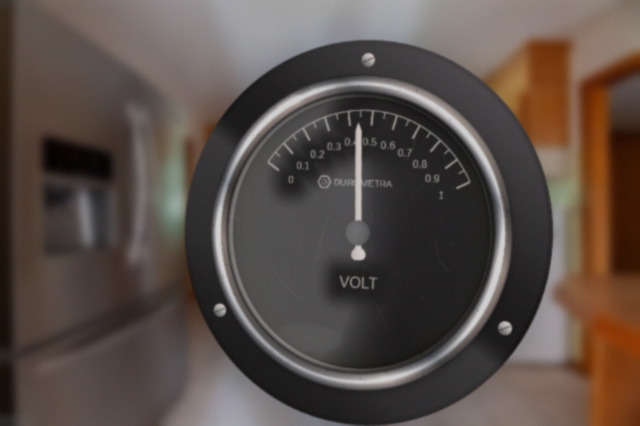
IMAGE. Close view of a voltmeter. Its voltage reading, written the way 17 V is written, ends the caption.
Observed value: 0.45 V
